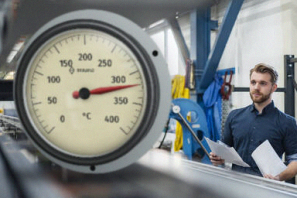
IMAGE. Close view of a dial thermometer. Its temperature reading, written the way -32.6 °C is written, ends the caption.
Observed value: 320 °C
